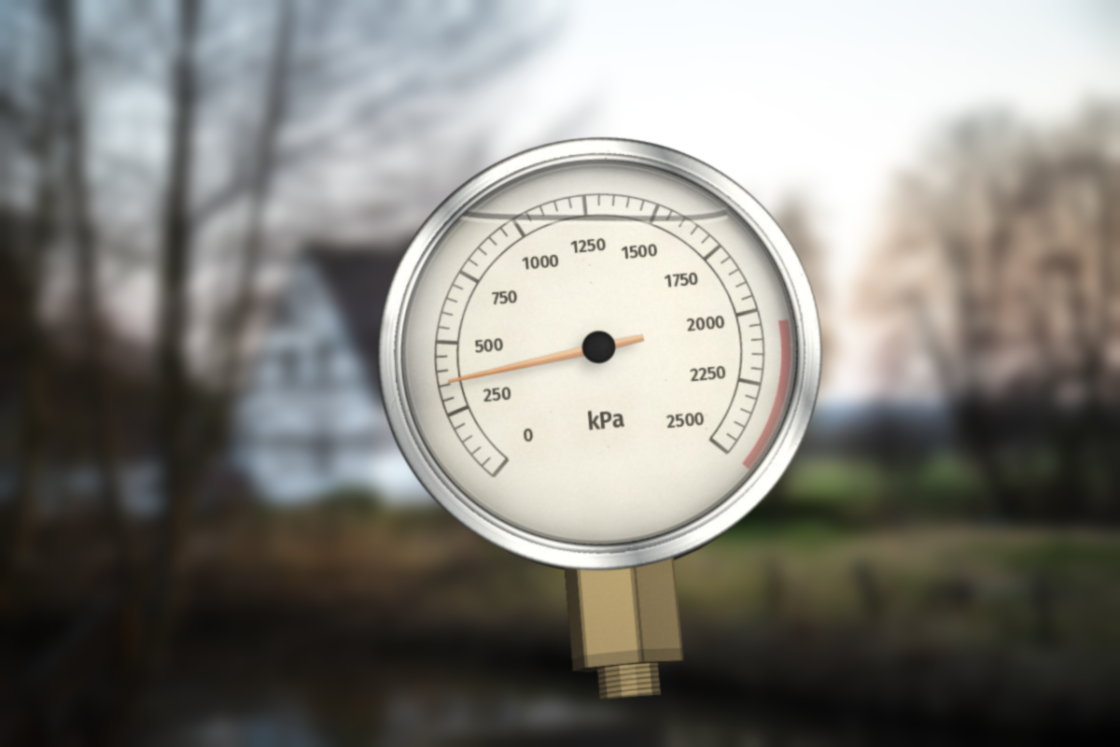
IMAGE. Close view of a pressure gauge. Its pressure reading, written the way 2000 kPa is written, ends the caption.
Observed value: 350 kPa
